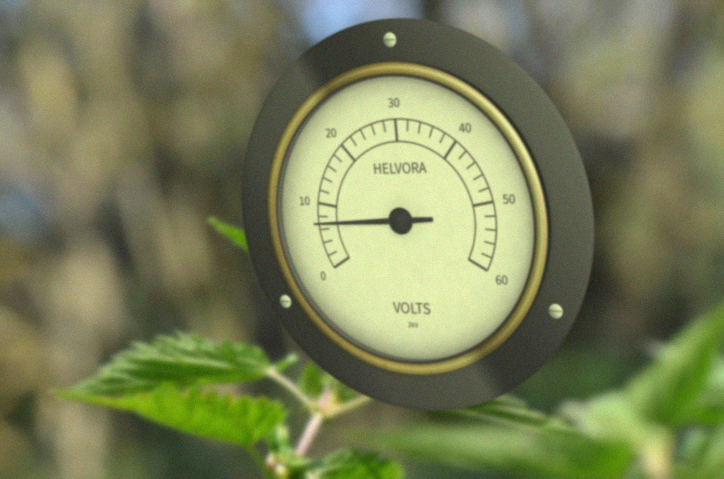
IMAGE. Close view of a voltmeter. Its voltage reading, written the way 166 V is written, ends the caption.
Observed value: 7 V
